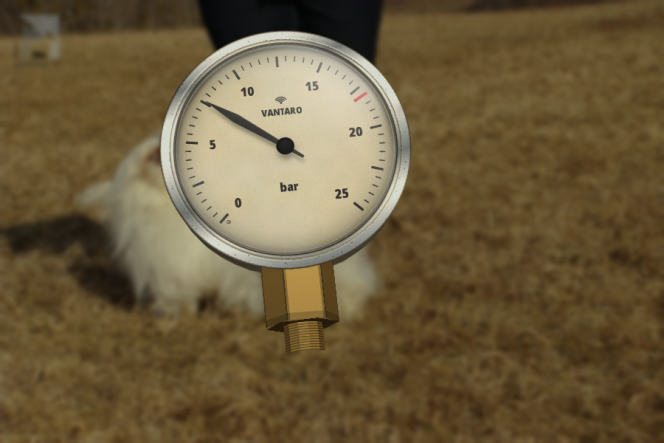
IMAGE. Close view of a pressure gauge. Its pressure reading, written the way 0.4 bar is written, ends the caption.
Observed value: 7.5 bar
